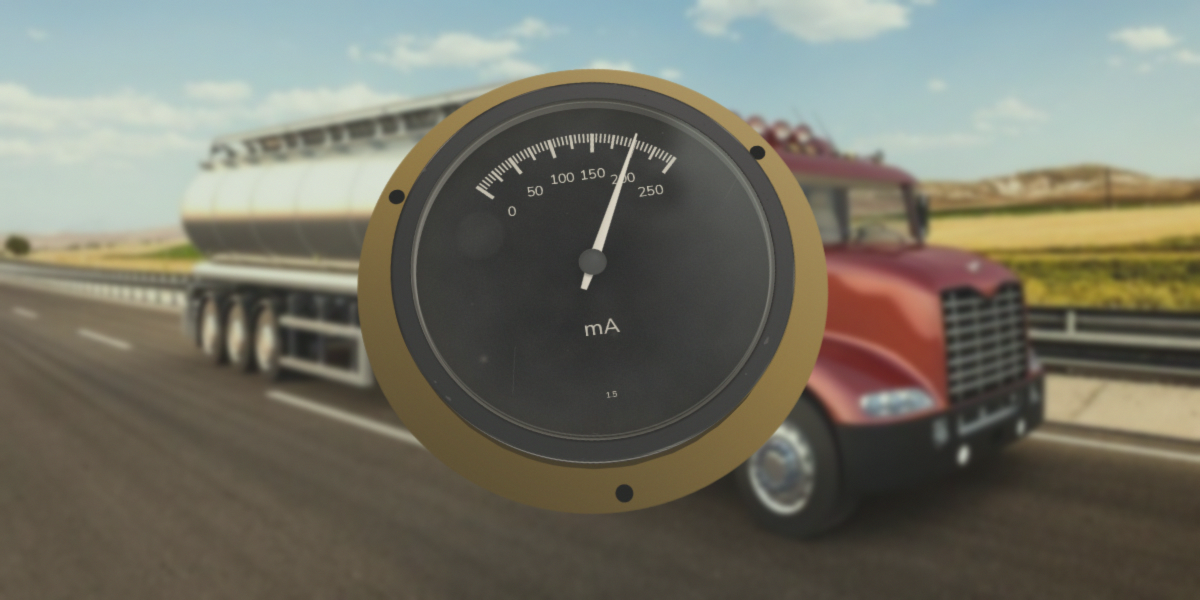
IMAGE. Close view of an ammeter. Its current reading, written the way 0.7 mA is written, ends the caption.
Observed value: 200 mA
